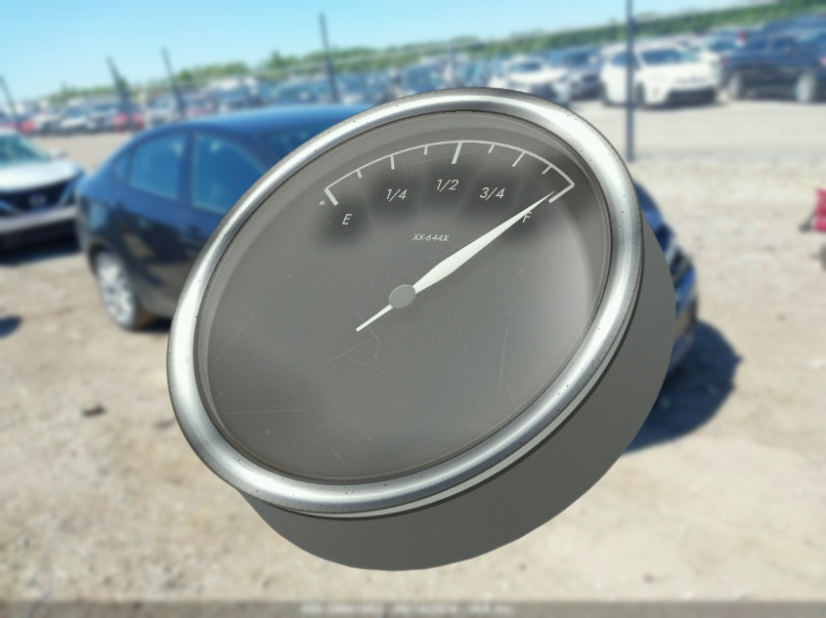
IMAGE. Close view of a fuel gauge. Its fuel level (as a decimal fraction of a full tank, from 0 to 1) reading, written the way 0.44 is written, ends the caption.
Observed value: 1
